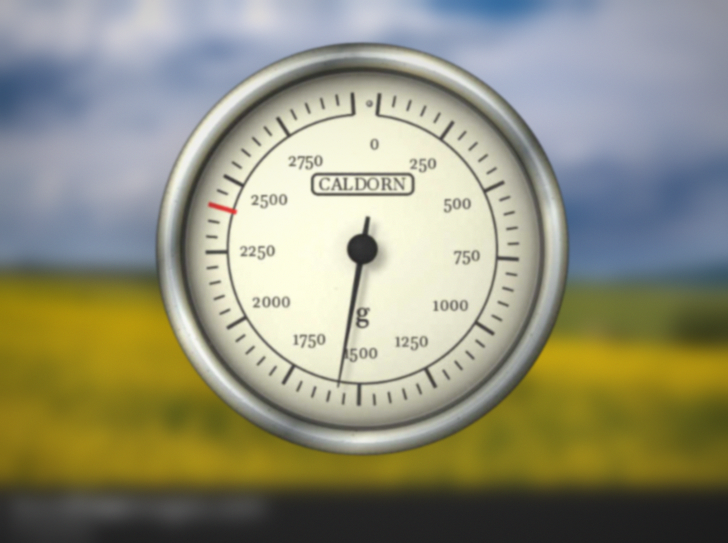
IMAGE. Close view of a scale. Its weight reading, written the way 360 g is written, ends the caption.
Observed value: 1575 g
